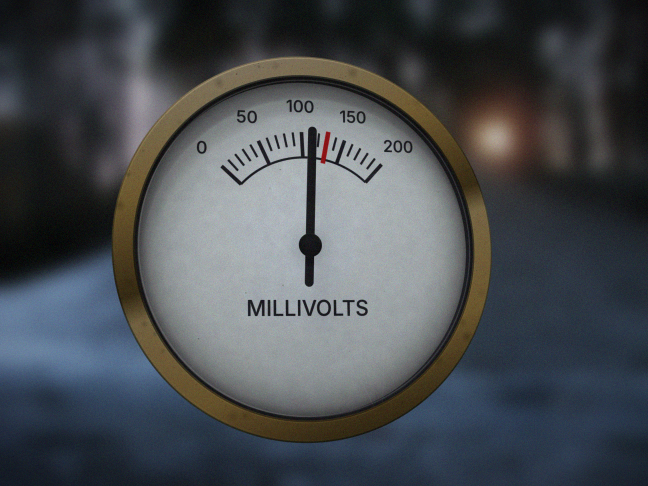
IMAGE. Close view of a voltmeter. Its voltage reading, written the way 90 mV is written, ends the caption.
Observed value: 110 mV
